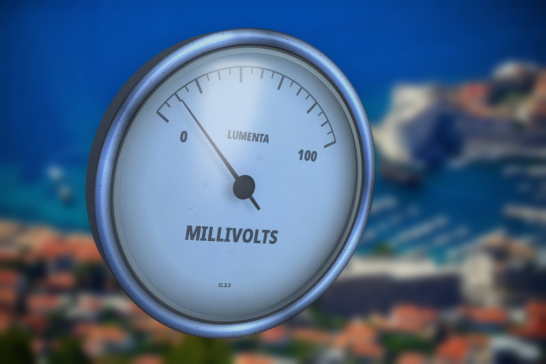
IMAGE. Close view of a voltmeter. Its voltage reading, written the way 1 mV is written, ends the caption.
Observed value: 10 mV
